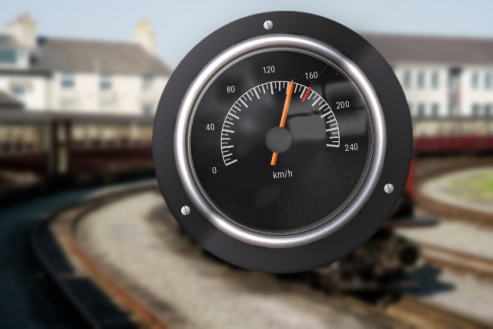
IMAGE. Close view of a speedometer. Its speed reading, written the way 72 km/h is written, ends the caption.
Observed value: 145 km/h
